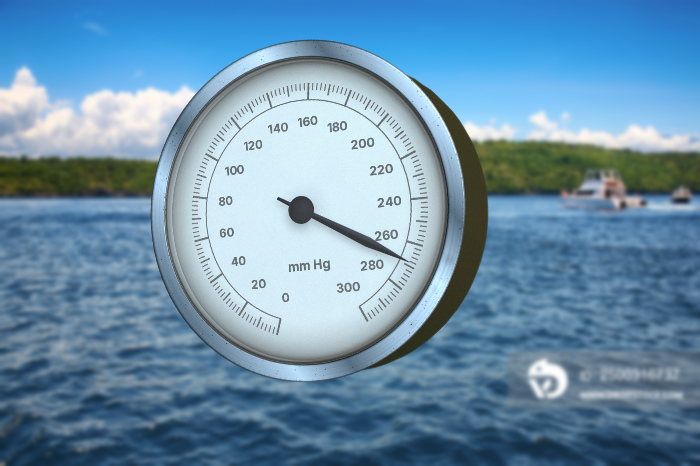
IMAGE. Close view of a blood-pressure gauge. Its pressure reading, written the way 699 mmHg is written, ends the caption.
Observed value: 268 mmHg
